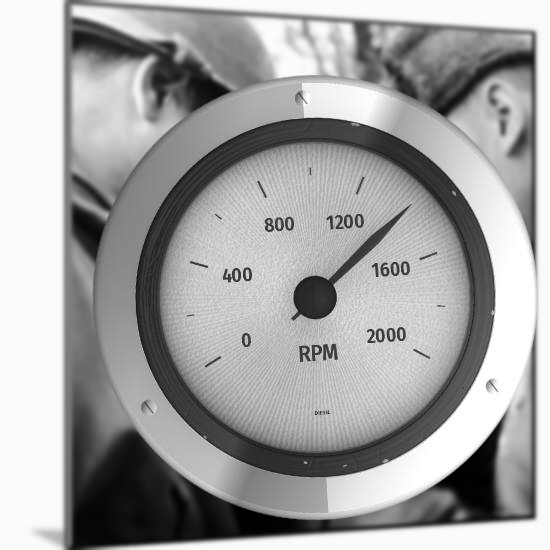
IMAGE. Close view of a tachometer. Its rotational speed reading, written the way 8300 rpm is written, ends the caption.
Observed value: 1400 rpm
